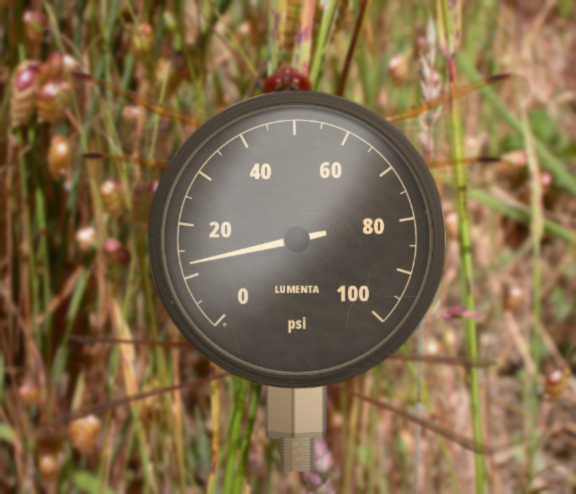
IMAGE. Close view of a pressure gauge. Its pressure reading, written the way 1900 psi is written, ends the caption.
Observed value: 12.5 psi
